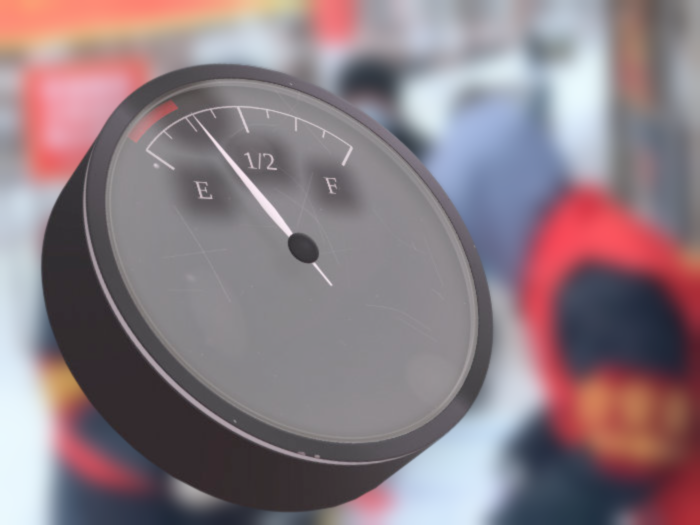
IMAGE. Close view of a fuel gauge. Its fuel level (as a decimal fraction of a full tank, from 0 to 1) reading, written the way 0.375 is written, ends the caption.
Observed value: 0.25
